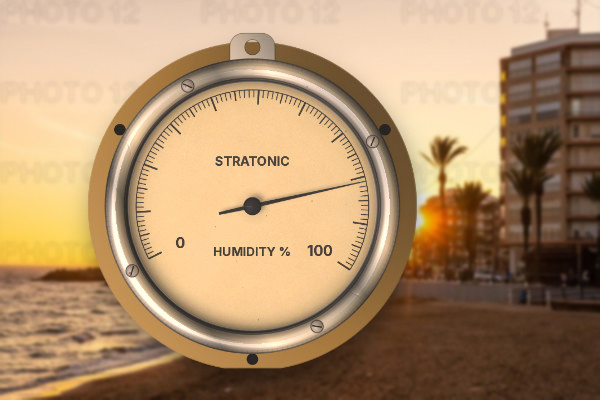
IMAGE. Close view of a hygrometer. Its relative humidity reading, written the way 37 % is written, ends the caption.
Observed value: 81 %
